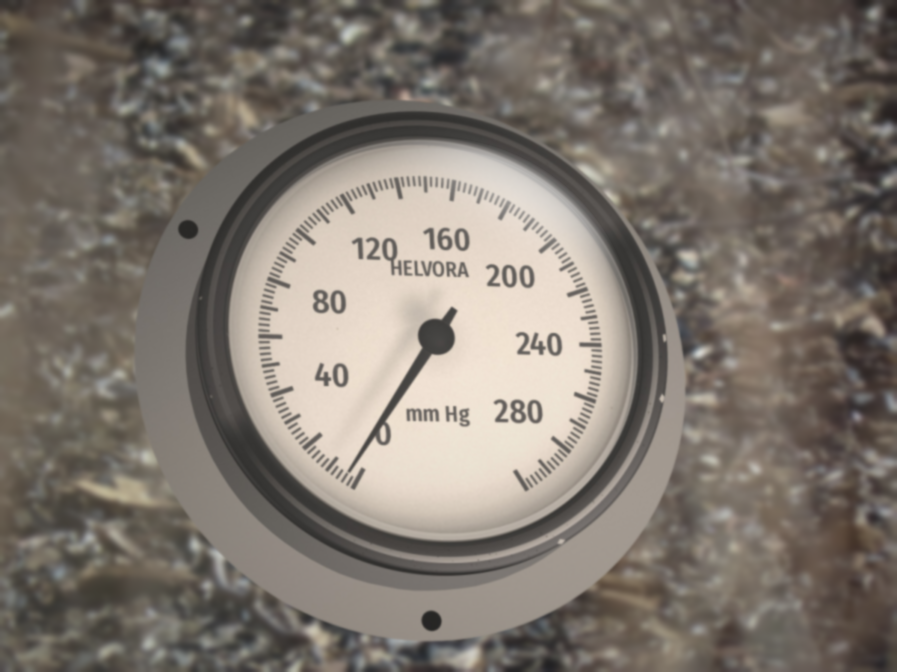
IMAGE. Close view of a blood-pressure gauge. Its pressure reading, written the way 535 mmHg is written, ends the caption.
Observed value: 4 mmHg
